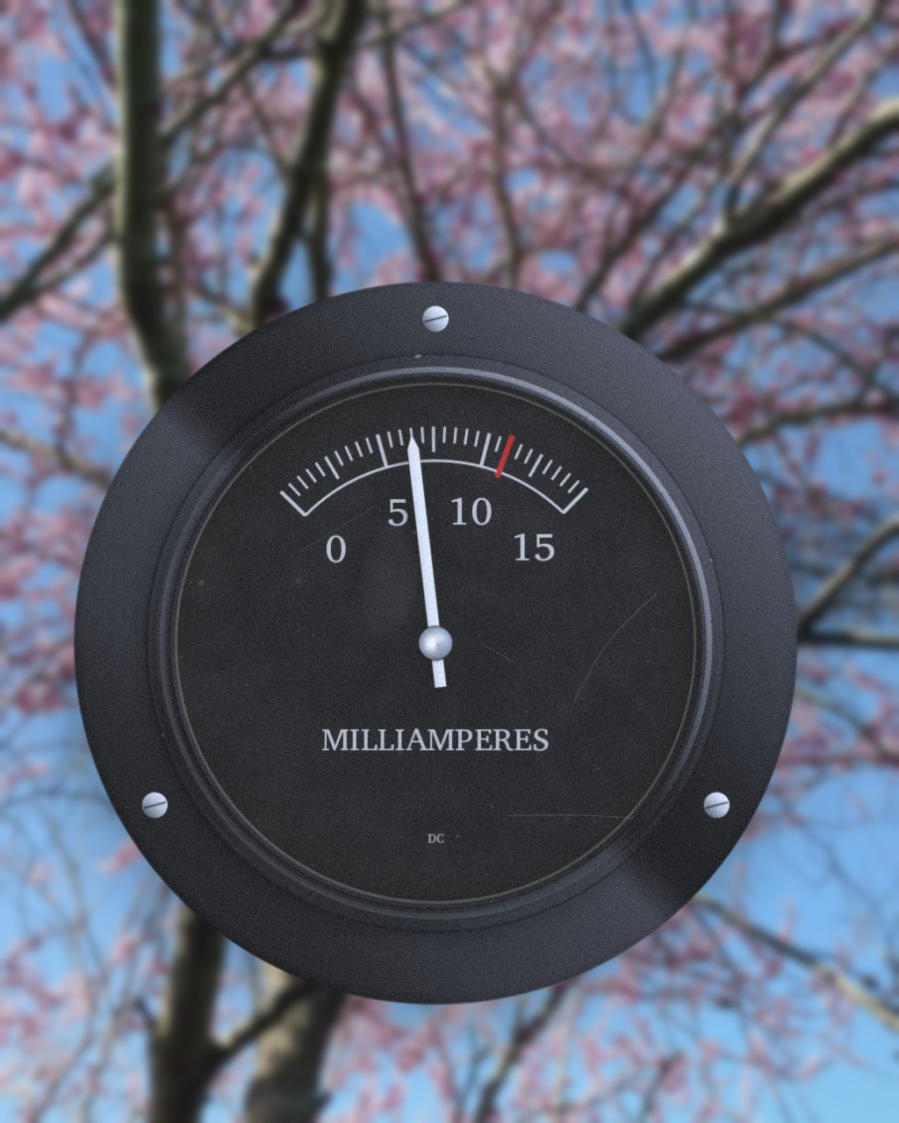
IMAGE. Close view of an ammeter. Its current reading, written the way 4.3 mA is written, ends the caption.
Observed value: 6.5 mA
